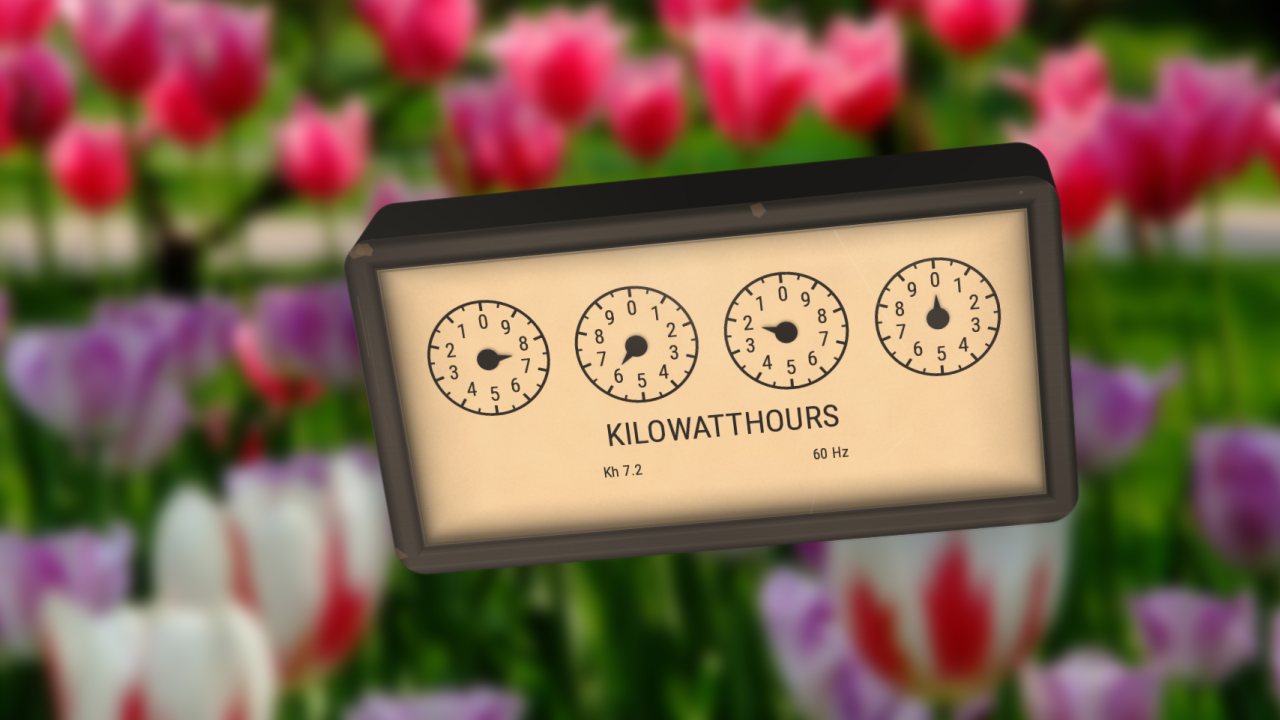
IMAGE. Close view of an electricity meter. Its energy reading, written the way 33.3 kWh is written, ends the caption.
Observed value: 7620 kWh
